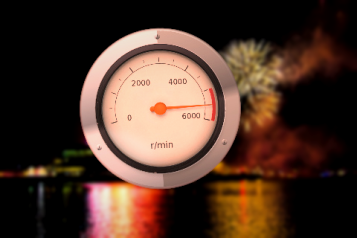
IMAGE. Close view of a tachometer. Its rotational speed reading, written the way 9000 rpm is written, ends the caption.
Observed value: 5500 rpm
